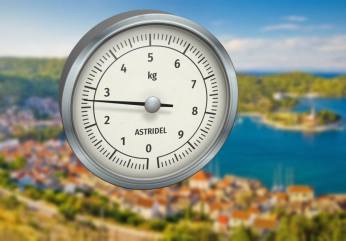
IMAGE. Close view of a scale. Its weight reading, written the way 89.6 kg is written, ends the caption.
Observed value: 2.7 kg
